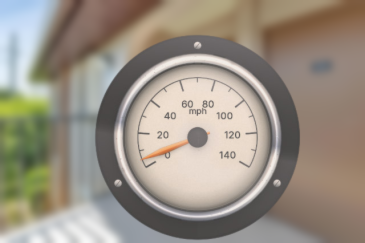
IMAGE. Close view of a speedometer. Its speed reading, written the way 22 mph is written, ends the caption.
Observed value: 5 mph
